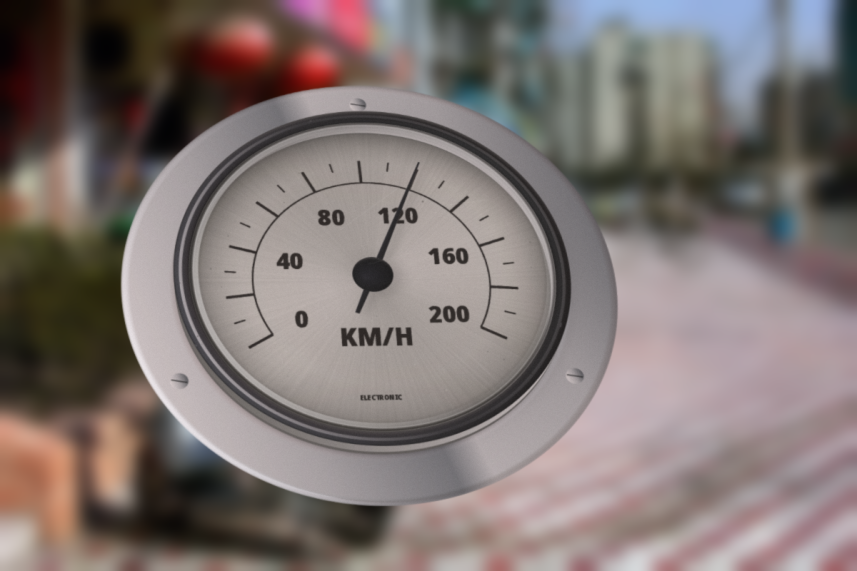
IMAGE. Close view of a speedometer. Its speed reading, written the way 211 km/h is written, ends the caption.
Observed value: 120 km/h
